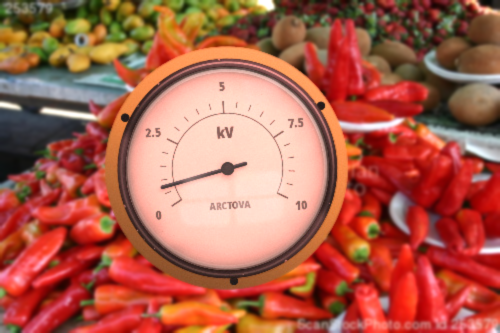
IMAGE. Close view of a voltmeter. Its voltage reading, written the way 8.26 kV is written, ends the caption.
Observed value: 0.75 kV
